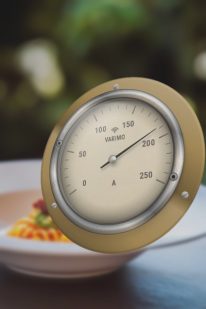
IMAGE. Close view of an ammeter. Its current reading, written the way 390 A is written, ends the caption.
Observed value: 190 A
